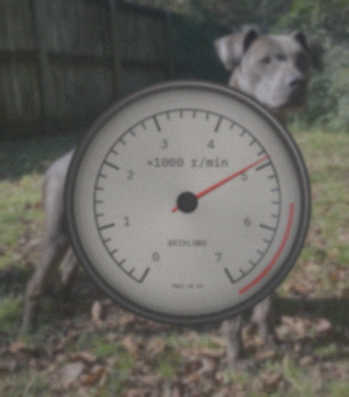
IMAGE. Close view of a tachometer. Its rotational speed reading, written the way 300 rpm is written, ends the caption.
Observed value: 4900 rpm
